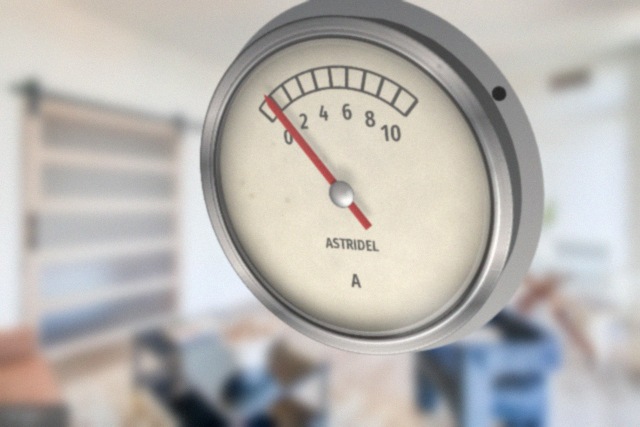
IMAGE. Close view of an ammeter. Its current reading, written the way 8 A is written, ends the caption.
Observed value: 1 A
